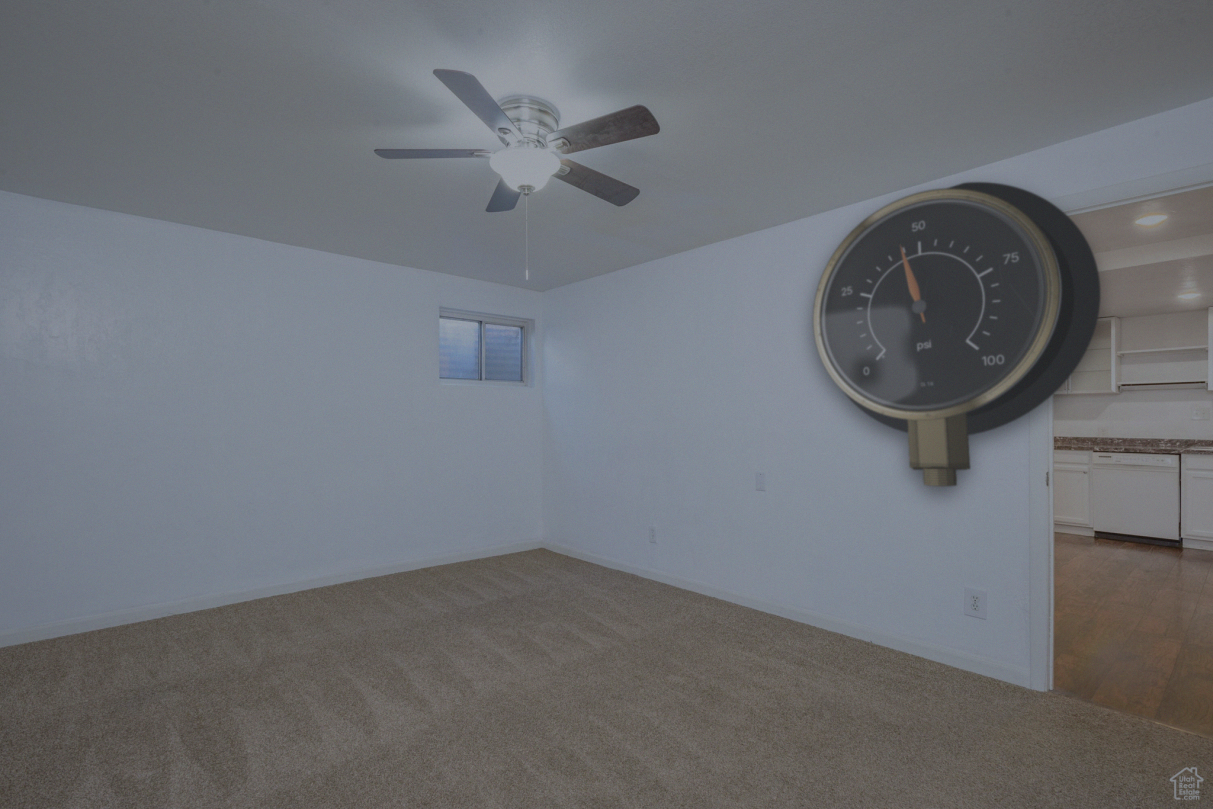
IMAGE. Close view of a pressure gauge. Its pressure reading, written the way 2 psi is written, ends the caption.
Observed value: 45 psi
